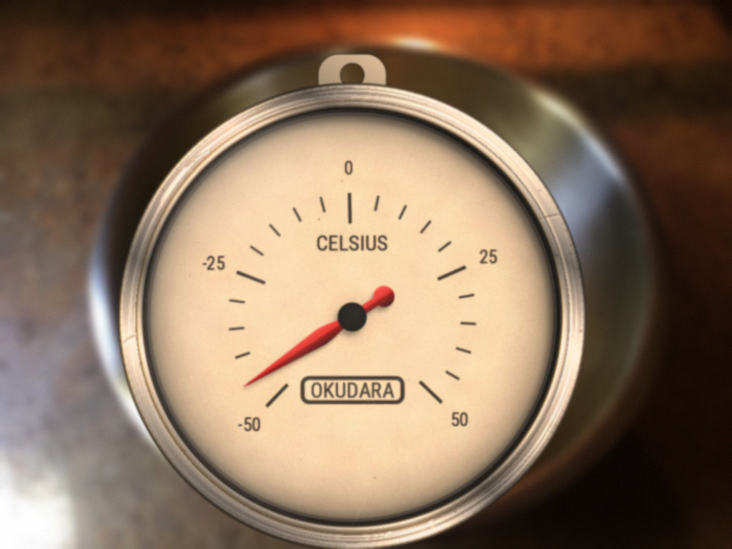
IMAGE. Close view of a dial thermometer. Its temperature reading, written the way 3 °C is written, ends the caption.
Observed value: -45 °C
